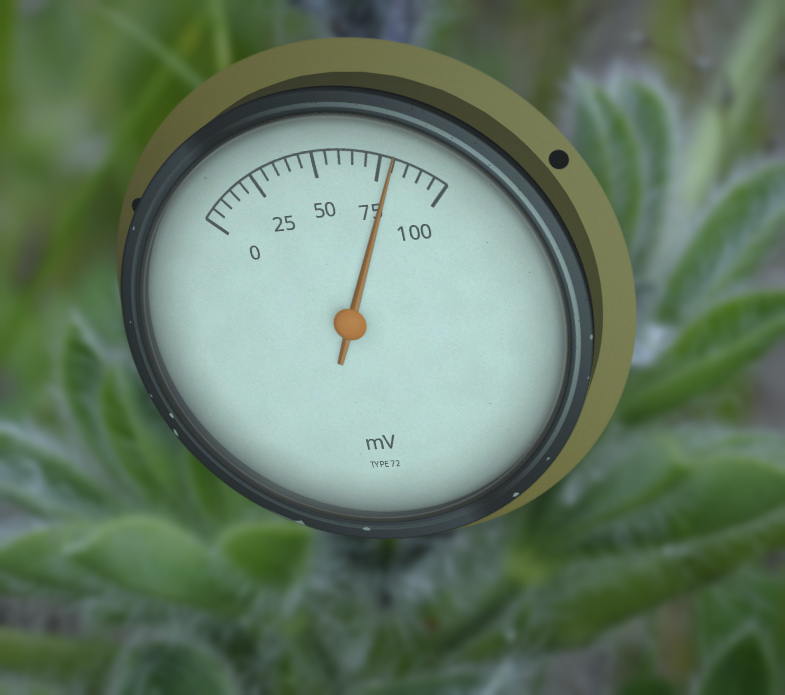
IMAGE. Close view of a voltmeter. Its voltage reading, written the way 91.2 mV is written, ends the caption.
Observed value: 80 mV
